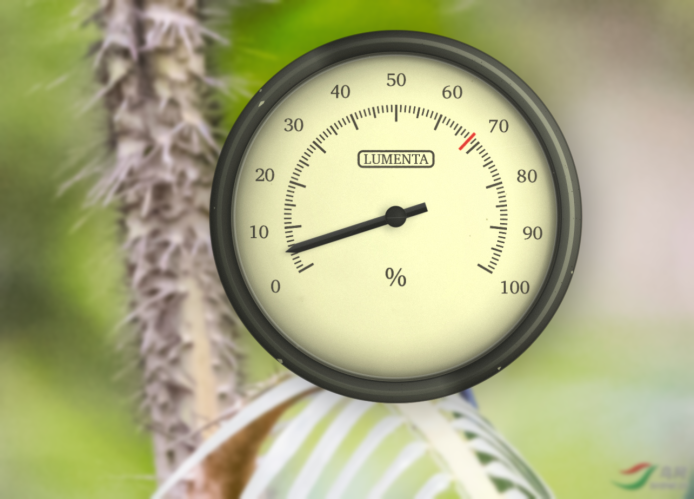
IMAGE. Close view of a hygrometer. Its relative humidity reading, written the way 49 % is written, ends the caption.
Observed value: 5 %
